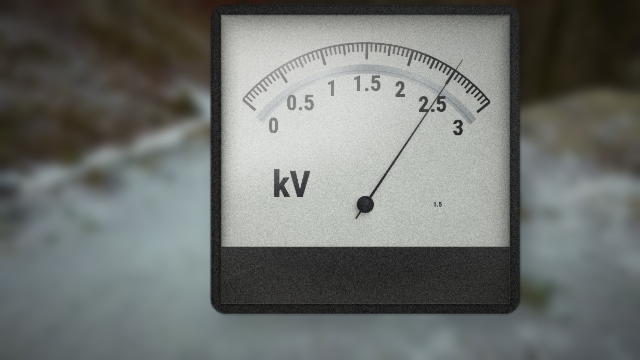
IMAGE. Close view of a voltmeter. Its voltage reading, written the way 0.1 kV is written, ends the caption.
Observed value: 2.5 kV
